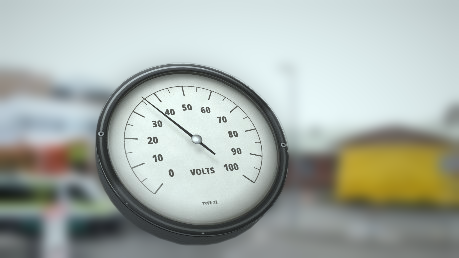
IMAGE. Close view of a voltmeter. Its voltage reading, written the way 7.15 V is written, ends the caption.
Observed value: 35 V
